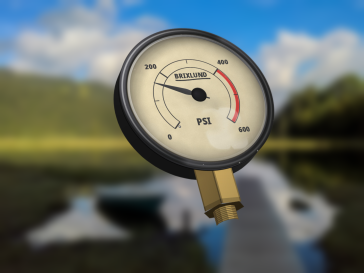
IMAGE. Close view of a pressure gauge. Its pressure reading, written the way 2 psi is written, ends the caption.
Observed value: 150 psi
